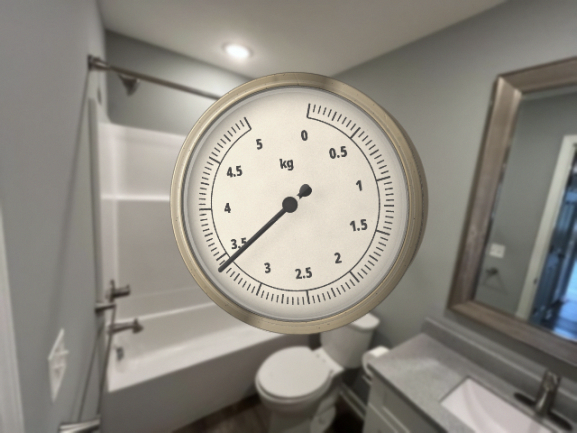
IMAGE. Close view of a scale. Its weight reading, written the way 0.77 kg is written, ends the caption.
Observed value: 3.4 kg
